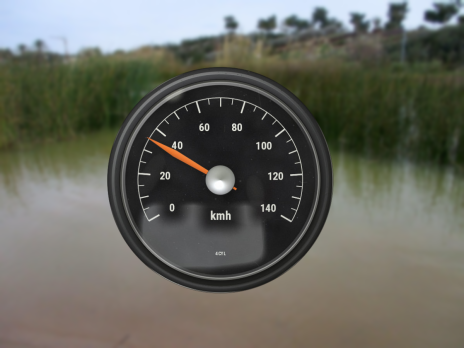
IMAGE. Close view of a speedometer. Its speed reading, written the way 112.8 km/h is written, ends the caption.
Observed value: 35 km/h
